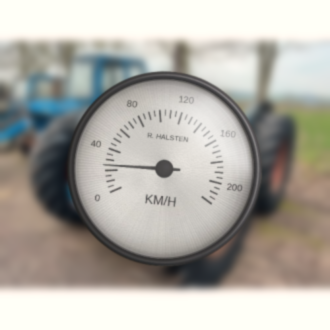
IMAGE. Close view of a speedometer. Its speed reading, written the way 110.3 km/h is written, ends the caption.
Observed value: 25 km/h
